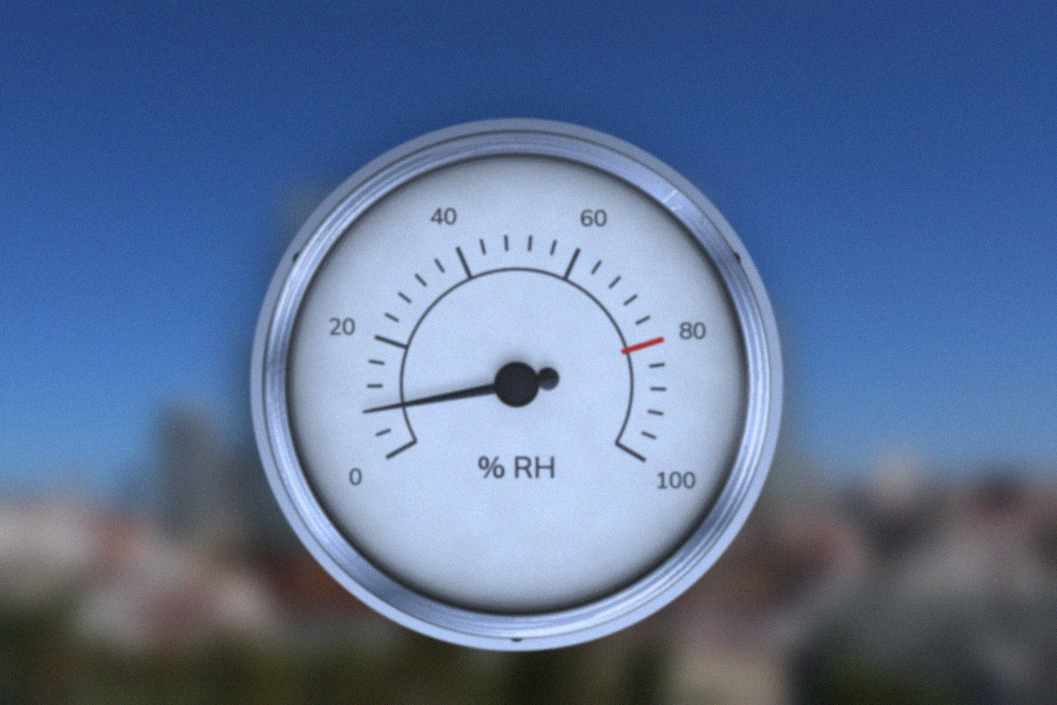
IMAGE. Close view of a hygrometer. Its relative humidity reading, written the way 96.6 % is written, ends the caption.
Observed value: 8 %
